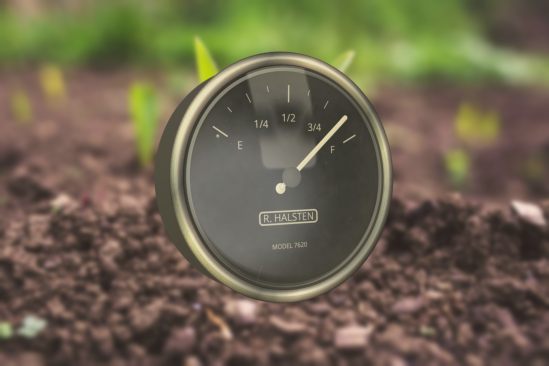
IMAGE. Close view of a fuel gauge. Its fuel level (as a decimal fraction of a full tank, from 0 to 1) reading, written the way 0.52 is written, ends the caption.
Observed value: 0.875
